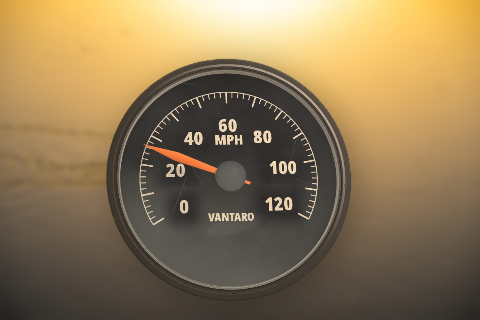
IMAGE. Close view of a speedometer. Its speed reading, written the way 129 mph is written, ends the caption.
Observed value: 26 mph
